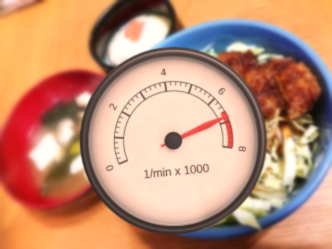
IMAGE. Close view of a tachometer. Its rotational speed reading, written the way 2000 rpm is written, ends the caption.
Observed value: 6800 rpm
